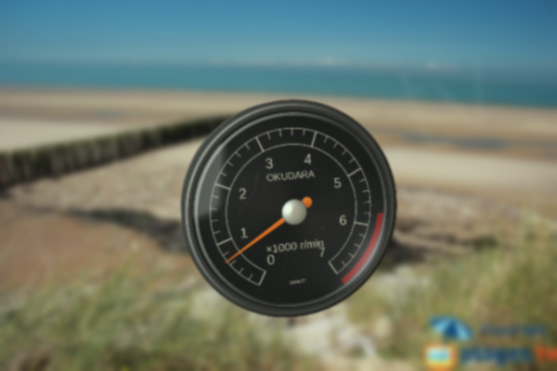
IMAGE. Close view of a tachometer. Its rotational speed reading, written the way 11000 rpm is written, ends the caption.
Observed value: 700 rpm
